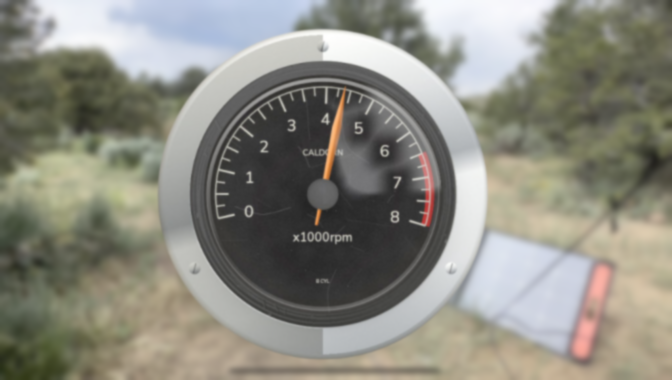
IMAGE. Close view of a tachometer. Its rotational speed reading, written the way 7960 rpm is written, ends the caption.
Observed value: 4375 rpm
